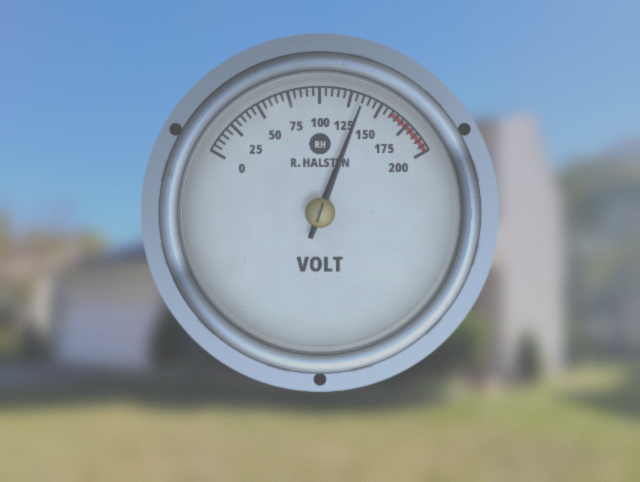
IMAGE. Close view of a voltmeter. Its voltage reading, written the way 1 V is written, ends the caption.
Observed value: 135 V
